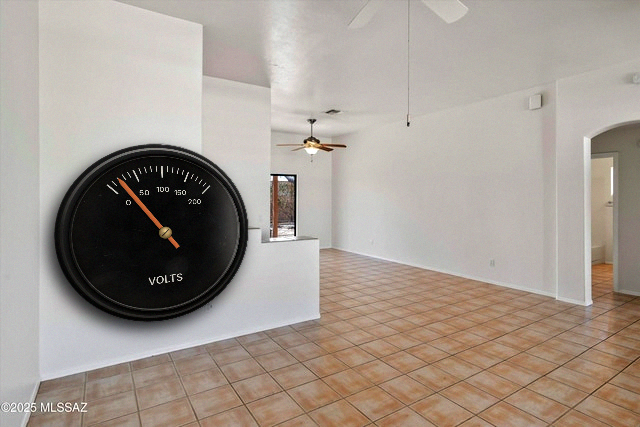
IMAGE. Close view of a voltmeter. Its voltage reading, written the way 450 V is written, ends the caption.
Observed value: 20 V
